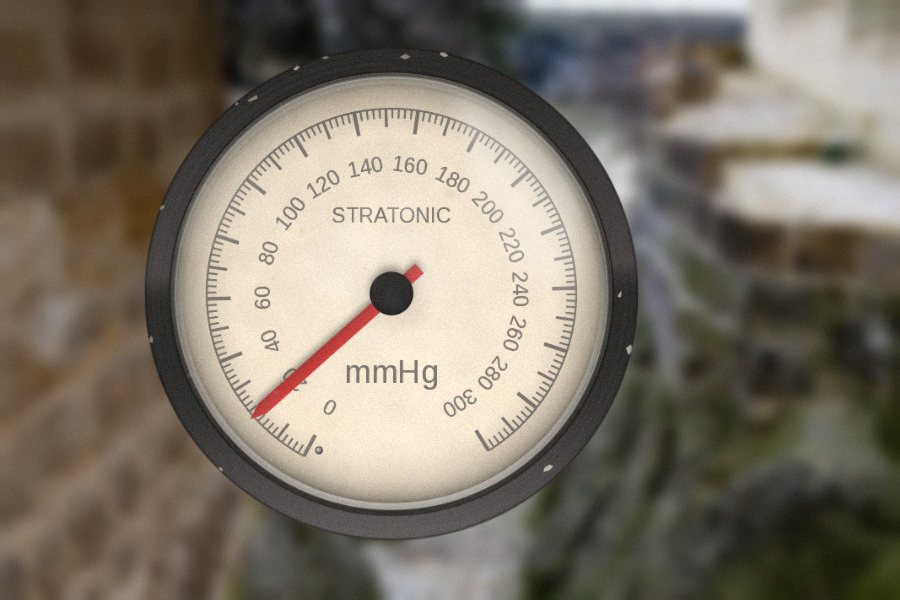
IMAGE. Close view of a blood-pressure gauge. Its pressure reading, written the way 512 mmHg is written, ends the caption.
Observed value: 20 mmHg
